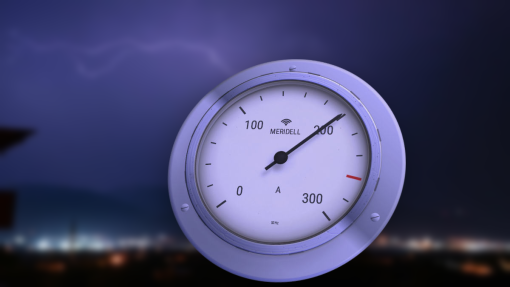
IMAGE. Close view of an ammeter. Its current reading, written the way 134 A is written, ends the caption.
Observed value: 200 A
